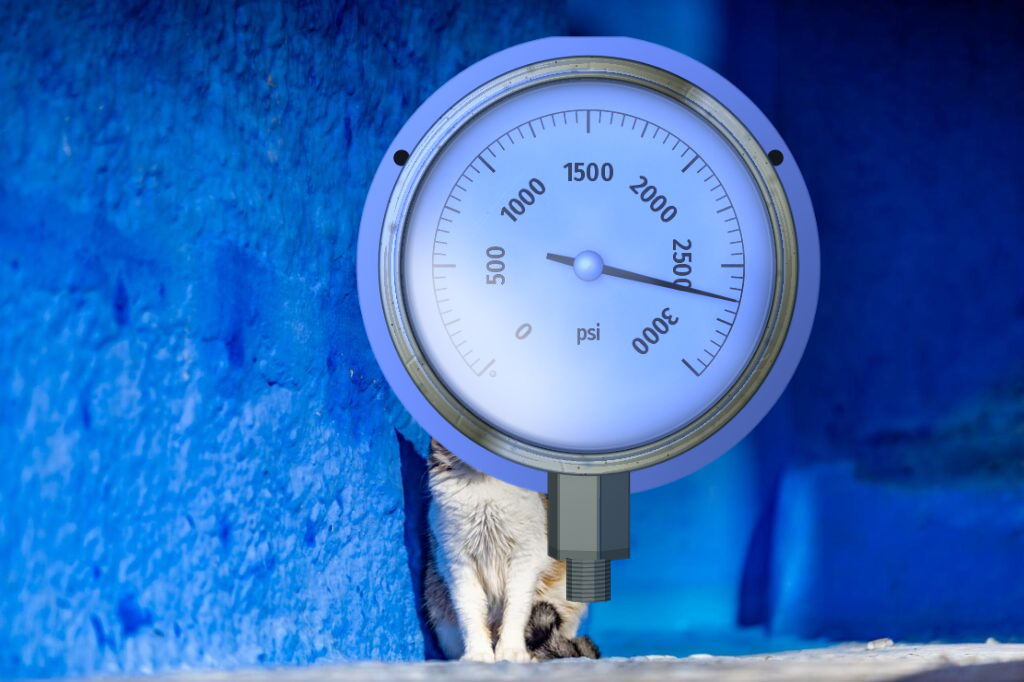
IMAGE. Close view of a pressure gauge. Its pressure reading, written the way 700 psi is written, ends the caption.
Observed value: 2650 psi
